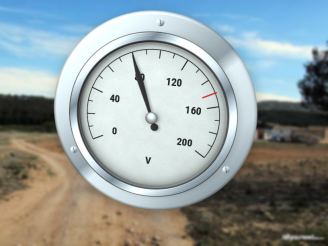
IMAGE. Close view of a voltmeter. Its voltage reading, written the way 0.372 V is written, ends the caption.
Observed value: 80 V
